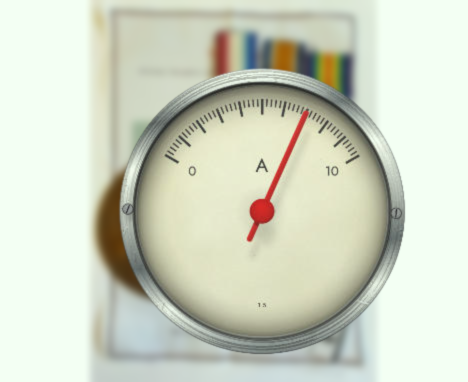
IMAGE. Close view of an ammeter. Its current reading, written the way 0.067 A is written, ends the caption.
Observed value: 7 A
